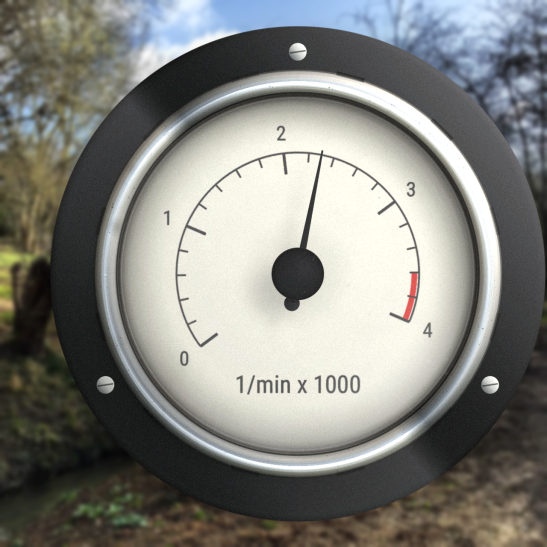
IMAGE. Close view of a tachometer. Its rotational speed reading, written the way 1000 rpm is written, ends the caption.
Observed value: 2300 rpm
